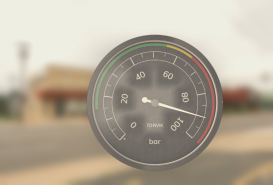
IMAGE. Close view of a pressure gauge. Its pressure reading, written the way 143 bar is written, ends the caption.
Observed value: 90 bar
